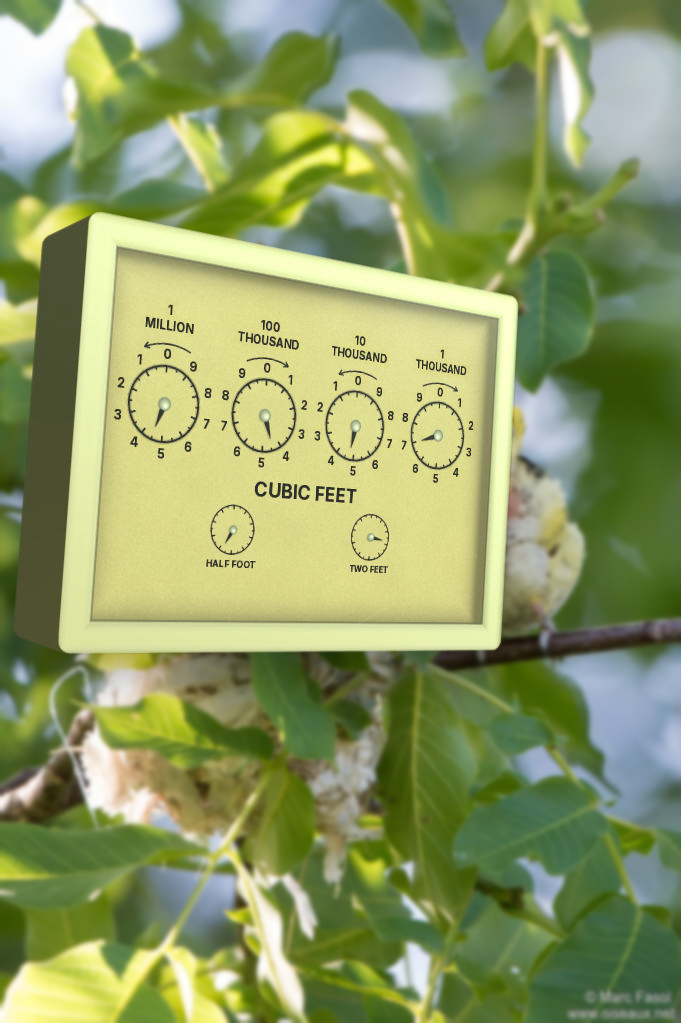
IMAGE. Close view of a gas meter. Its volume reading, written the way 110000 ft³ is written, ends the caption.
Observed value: 444700 ft³
